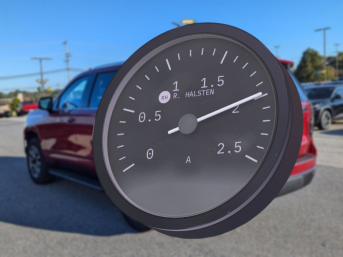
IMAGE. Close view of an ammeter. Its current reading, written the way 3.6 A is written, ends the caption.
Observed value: 2 A
